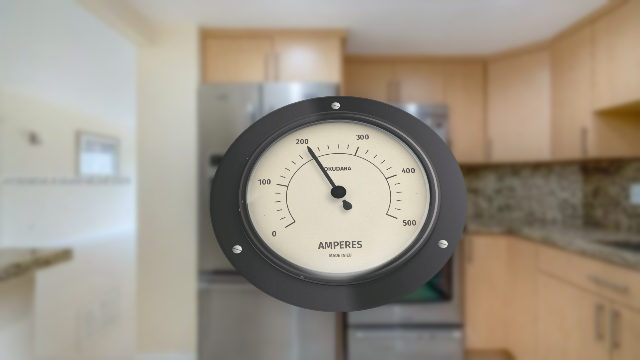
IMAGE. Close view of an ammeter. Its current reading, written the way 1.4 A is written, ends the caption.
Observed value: 200 A
